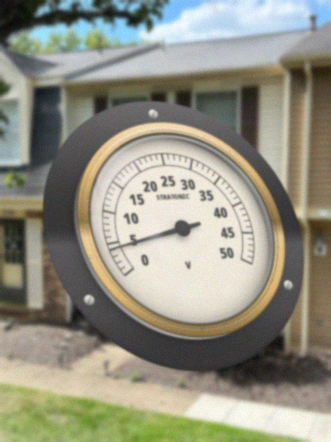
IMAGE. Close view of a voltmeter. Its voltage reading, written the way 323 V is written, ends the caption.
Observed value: 4 V
